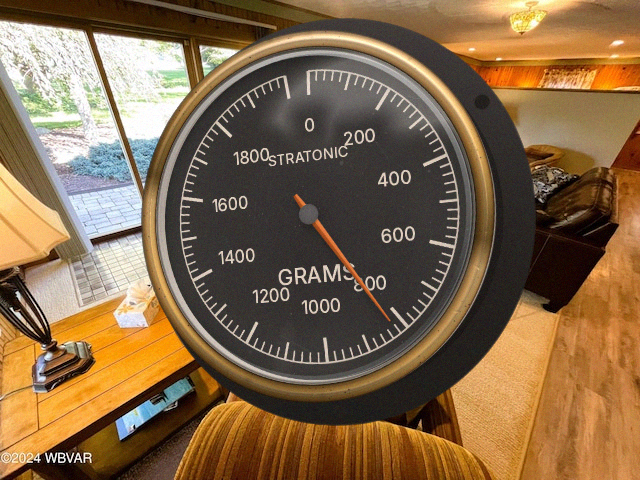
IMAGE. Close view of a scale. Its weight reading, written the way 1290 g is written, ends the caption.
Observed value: 820 g
